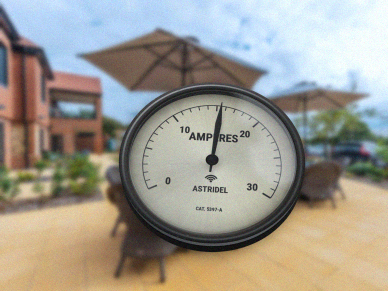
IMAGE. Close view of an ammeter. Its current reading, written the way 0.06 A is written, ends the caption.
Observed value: 15.5 A
